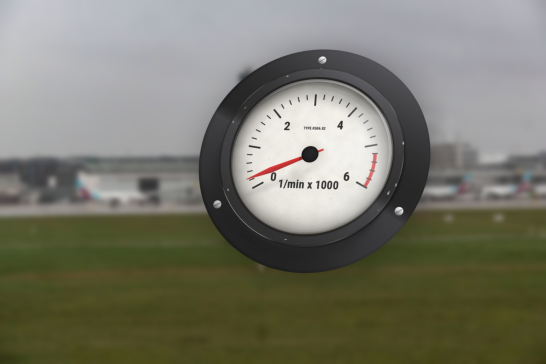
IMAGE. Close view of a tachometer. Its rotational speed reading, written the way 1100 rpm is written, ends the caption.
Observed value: 200 rpm
